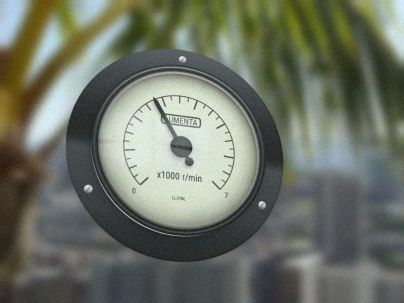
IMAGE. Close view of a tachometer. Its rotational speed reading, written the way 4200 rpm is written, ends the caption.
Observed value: 2750 rpm
